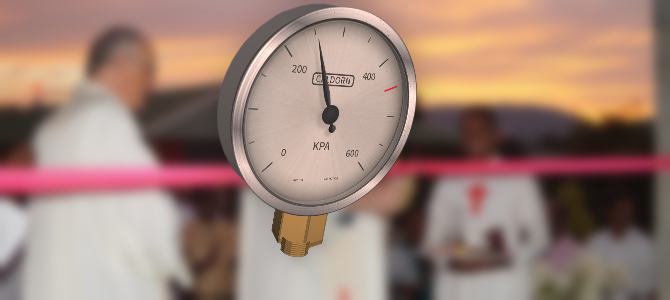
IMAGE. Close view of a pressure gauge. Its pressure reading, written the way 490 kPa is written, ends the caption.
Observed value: 250 kPa
